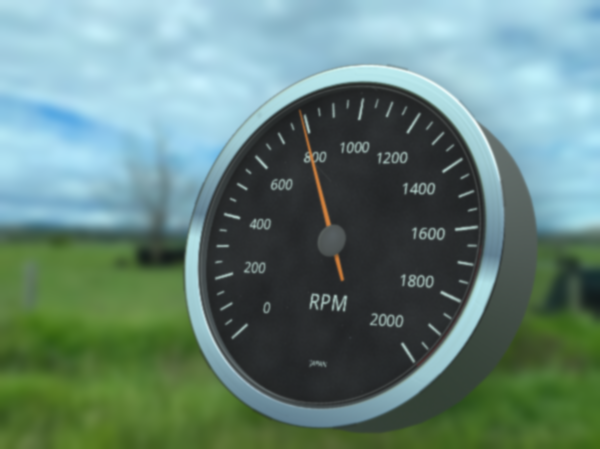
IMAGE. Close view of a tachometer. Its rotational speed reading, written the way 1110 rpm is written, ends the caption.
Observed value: 800 rpm
